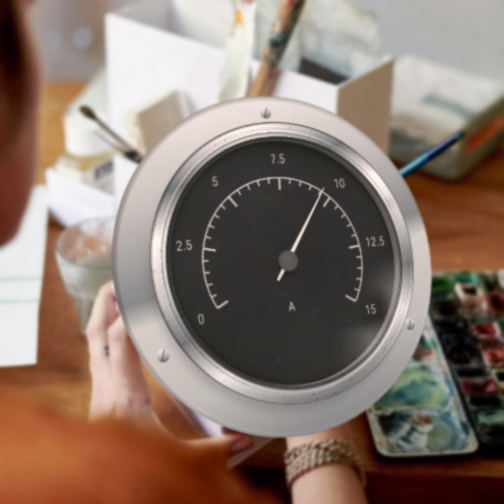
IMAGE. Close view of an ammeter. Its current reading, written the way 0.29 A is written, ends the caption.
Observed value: 9.5 A
